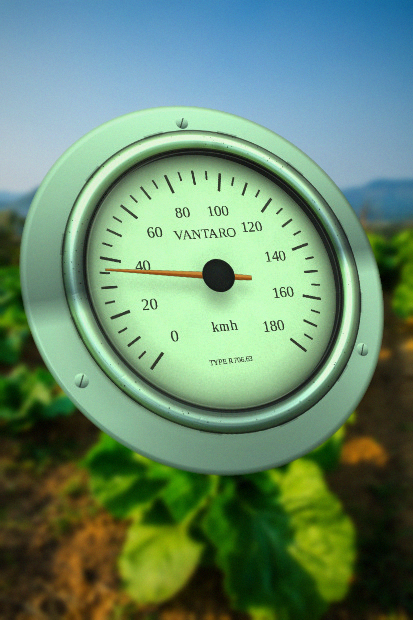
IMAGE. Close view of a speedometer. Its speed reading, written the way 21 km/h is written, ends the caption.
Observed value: 35 km/h
